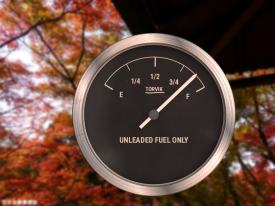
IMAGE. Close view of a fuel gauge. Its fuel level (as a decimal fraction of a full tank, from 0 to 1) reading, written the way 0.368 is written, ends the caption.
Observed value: 0.875
